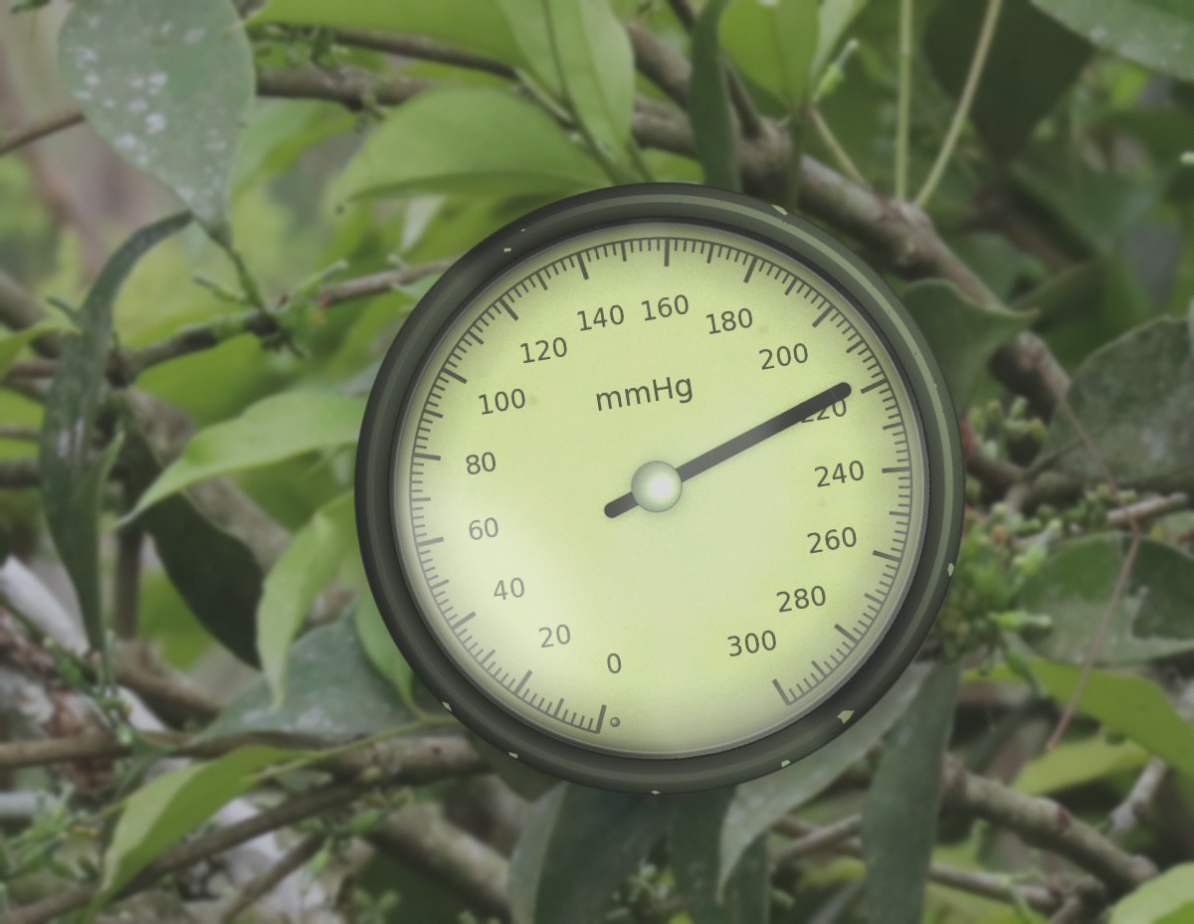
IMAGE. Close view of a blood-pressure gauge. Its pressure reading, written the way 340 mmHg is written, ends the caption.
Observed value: 218 mmHg
